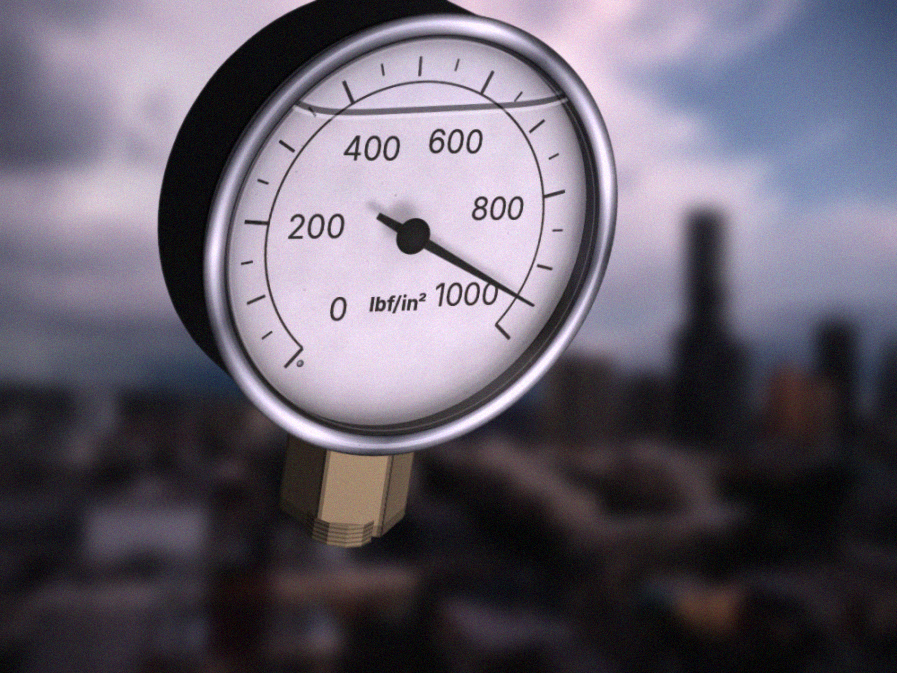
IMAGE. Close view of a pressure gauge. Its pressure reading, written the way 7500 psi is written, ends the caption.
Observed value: 950 psi
